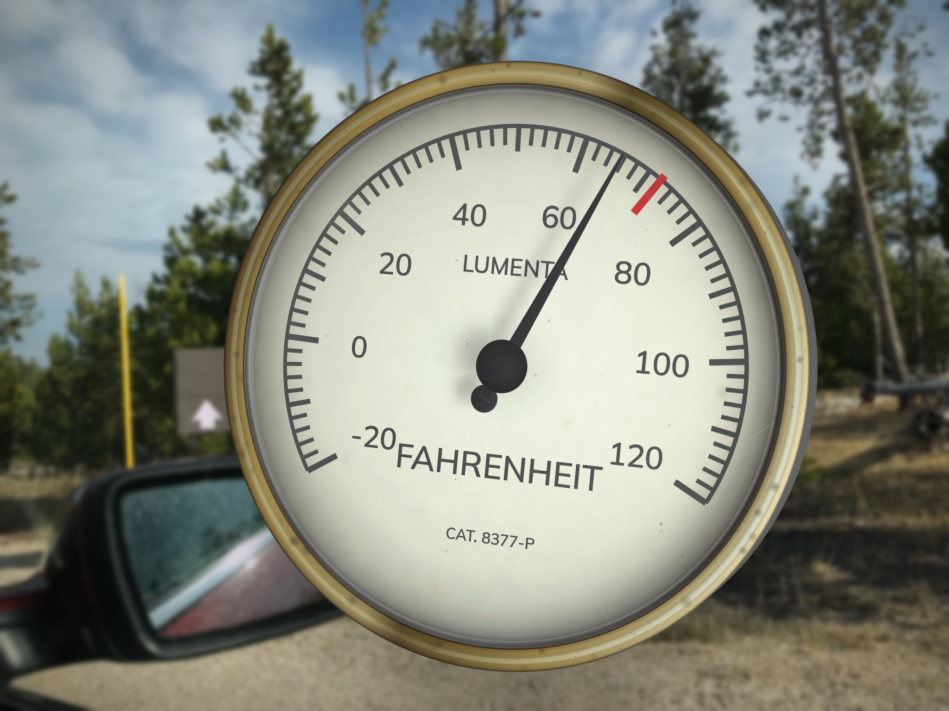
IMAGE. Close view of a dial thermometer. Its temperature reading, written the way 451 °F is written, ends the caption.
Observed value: 66 °F
